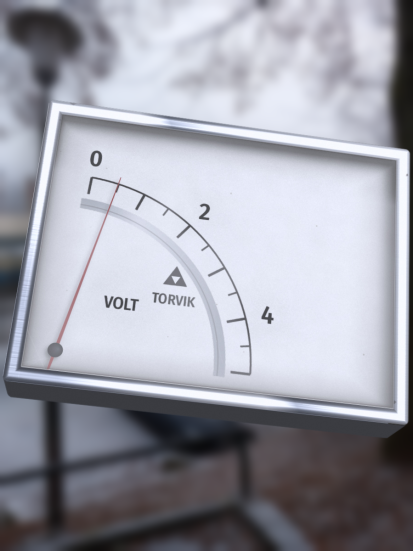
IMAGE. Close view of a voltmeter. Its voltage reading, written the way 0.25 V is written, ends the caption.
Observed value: 0.5 V
